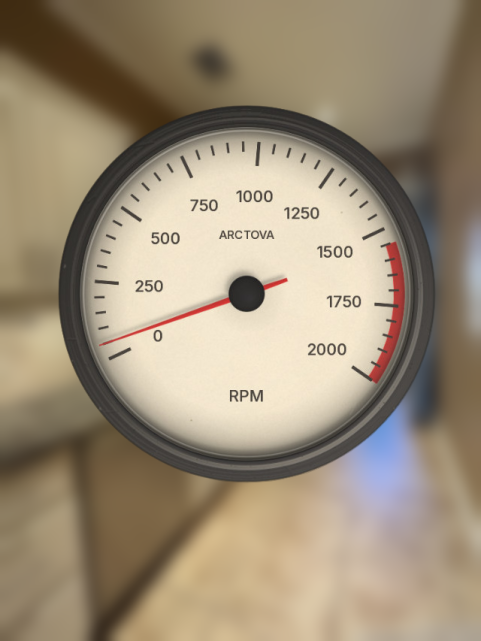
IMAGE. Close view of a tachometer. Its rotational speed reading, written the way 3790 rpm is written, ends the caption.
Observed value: 50 rpm
